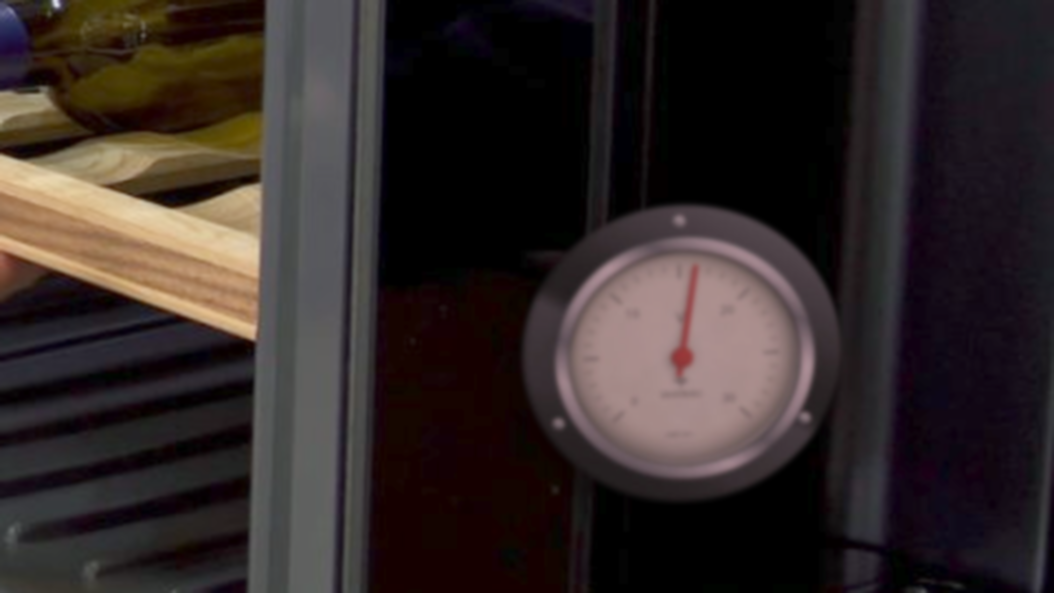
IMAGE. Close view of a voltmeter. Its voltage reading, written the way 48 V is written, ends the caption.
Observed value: 16 V
